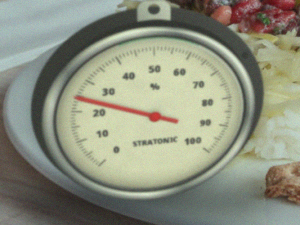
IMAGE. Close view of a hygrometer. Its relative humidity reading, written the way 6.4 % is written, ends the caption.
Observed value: 25 %
